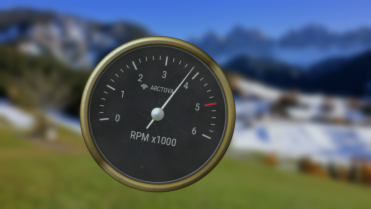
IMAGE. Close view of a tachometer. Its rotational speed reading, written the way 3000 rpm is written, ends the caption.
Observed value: 3800 rpm
